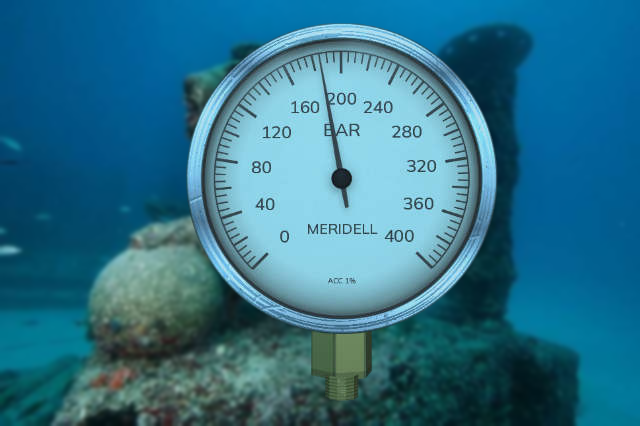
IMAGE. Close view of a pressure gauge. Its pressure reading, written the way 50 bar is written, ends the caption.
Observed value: 185 bar
